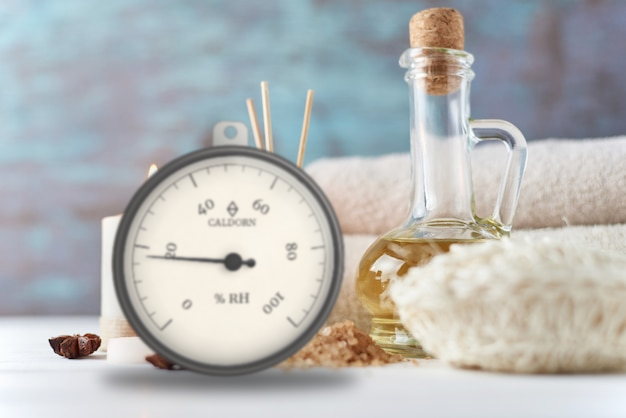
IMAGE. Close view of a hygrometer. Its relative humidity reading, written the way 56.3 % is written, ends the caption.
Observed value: 18 %
